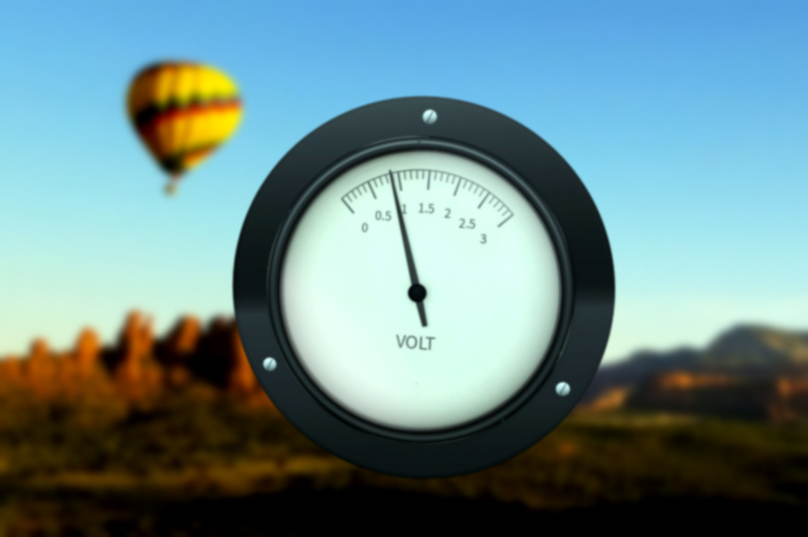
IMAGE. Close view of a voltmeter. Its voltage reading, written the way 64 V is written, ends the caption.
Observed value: 0.9 V
